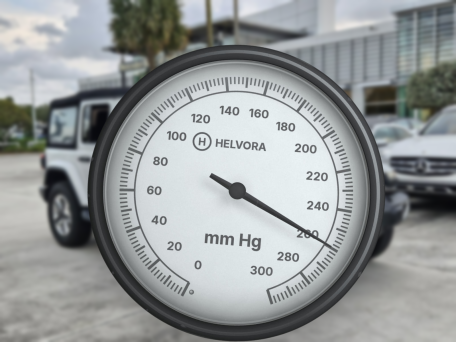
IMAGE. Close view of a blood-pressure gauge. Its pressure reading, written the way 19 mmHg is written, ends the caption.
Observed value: 260 mmHg
